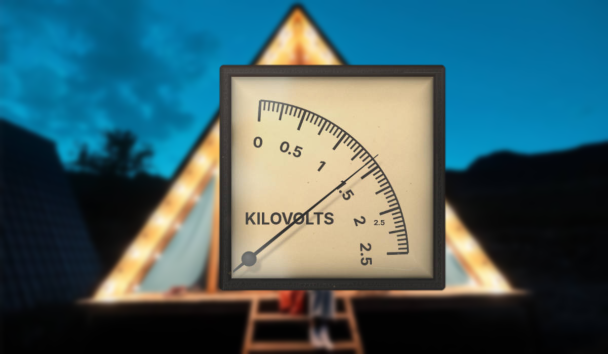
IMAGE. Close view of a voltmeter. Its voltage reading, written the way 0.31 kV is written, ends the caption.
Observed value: 1.4 kV
